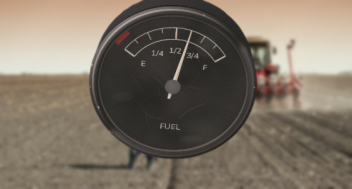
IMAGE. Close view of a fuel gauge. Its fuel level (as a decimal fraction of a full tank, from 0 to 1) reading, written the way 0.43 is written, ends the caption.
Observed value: 0.625
